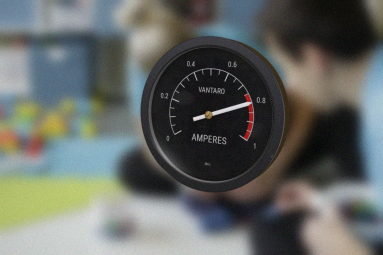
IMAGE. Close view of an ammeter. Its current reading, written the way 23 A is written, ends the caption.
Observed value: 0.8 A
